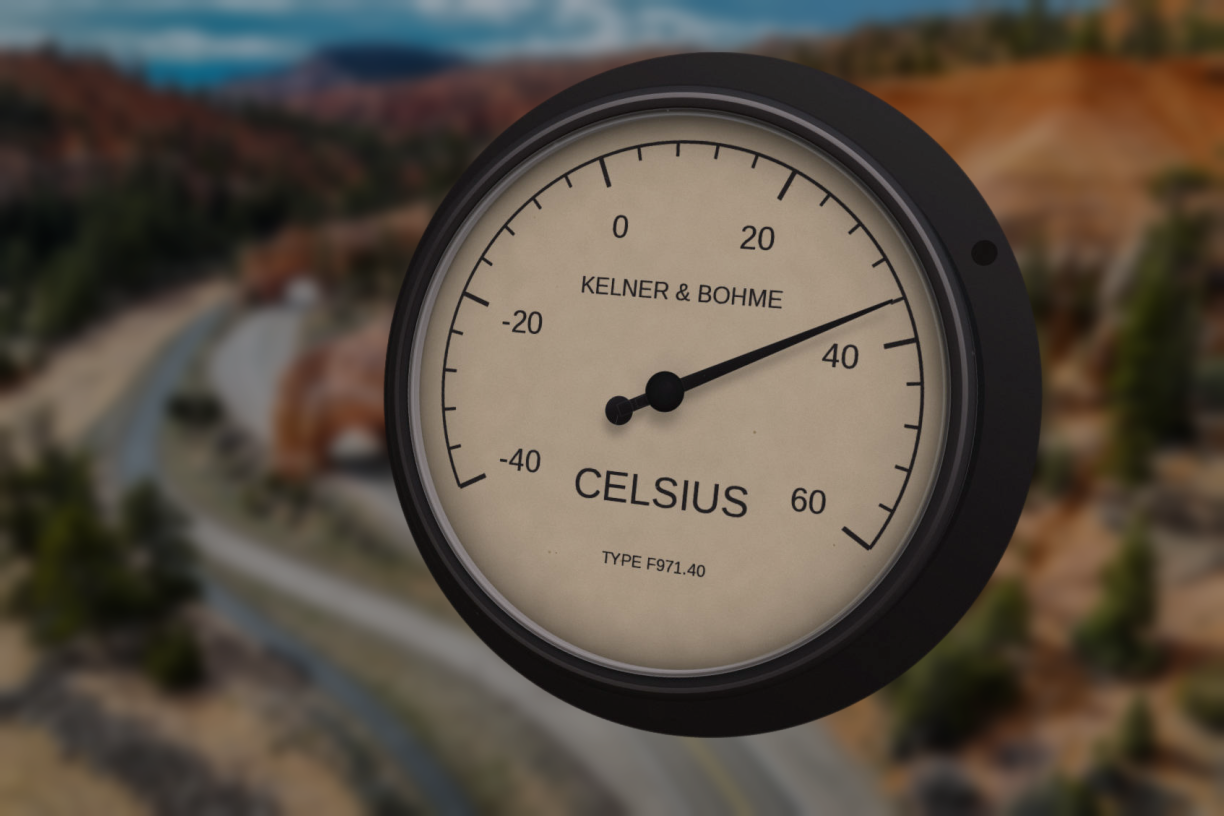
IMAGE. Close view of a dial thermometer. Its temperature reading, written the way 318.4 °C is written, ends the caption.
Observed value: 36 °C
